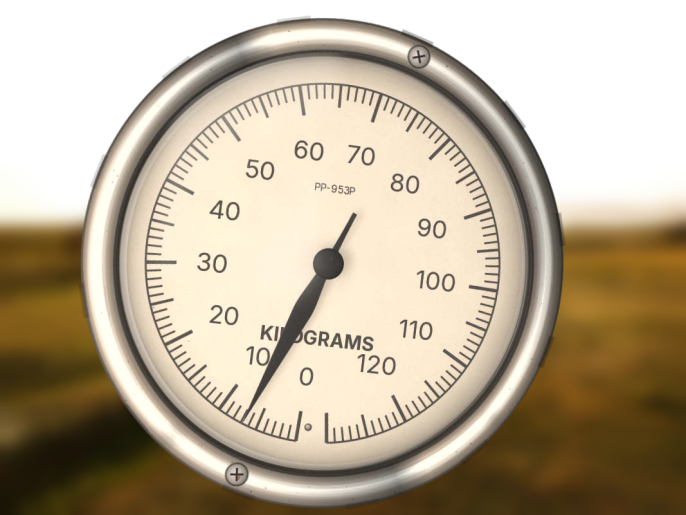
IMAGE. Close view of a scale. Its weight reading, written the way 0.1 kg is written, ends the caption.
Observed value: 7 kg
